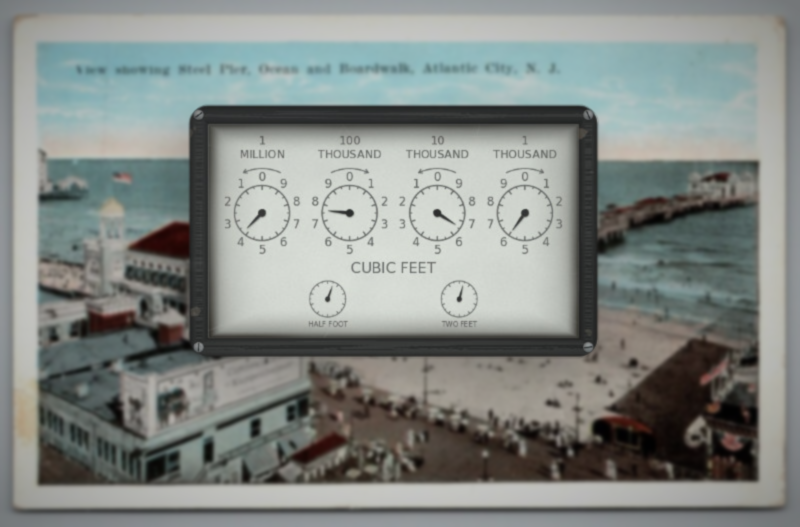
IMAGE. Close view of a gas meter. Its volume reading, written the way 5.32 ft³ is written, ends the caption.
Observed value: 376600 ft³
